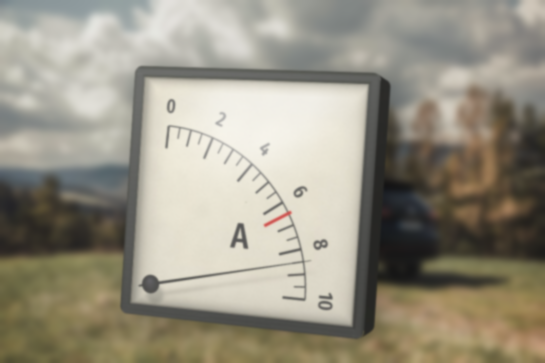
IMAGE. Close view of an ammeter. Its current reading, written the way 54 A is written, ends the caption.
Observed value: 8.5 A
